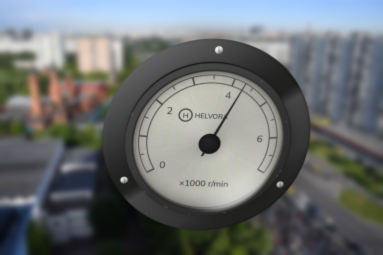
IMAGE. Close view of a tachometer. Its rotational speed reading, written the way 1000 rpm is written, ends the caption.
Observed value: 4250 rpm
